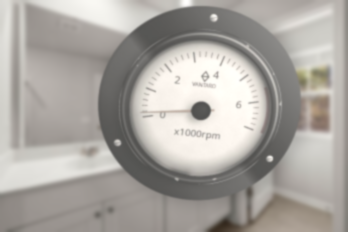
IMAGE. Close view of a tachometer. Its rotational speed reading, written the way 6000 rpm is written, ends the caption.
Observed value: 200 rpm
